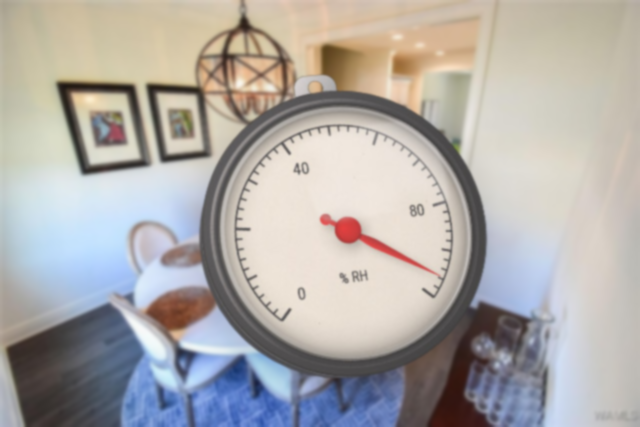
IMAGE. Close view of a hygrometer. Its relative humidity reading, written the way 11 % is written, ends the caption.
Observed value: 96 %
